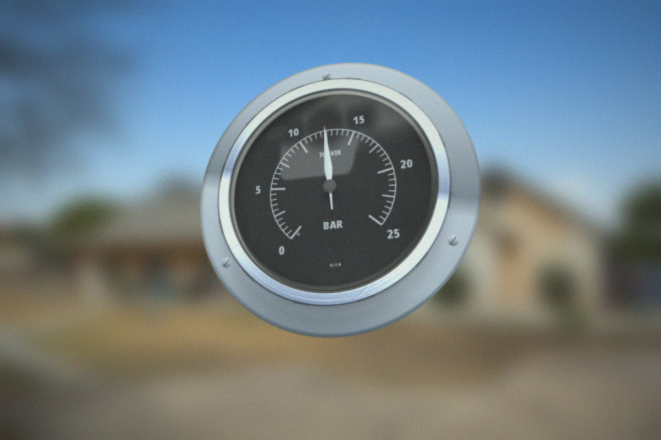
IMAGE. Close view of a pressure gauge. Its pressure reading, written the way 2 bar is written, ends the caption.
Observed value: 12.5 bar
